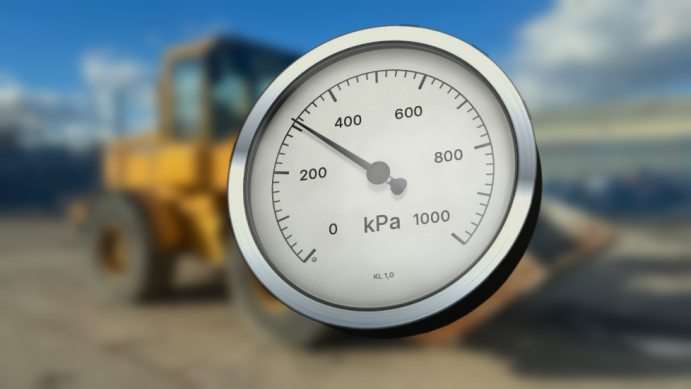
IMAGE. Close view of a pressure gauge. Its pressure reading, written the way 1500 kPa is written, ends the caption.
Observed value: 310 kPa
